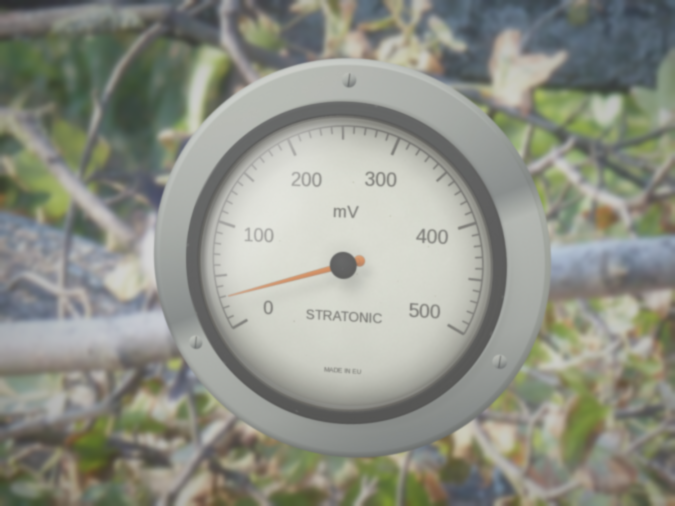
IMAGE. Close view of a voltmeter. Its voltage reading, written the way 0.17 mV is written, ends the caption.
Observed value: 30 mV
